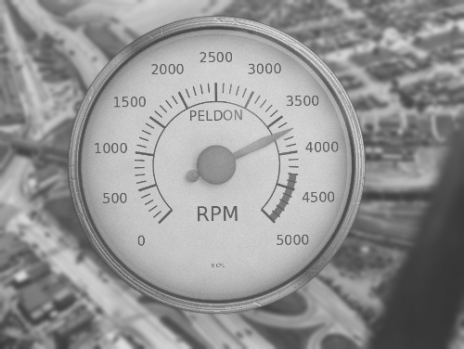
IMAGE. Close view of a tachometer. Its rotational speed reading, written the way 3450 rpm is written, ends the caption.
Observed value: 3700 rpm
